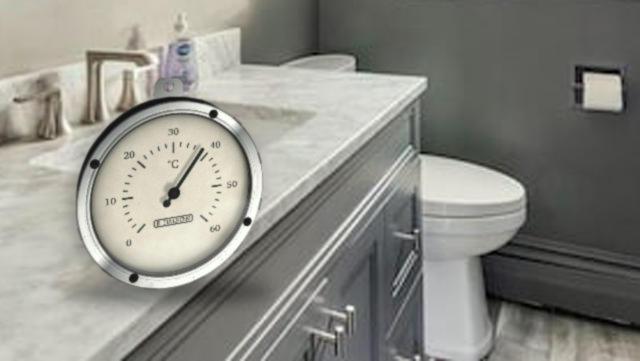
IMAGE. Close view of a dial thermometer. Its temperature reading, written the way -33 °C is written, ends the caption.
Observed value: 38 °C
